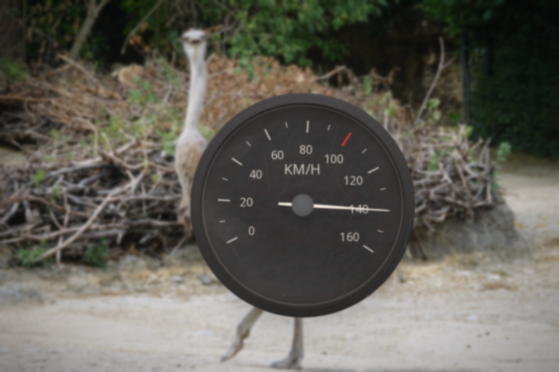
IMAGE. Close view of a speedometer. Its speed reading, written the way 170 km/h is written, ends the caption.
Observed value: 140 km/h
